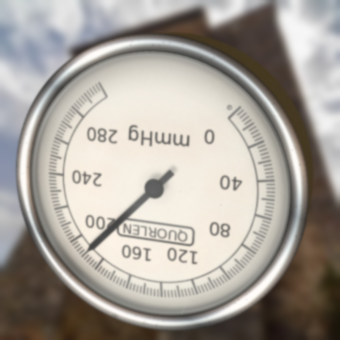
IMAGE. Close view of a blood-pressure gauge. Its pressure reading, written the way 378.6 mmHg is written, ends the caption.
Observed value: 190 mmHg
